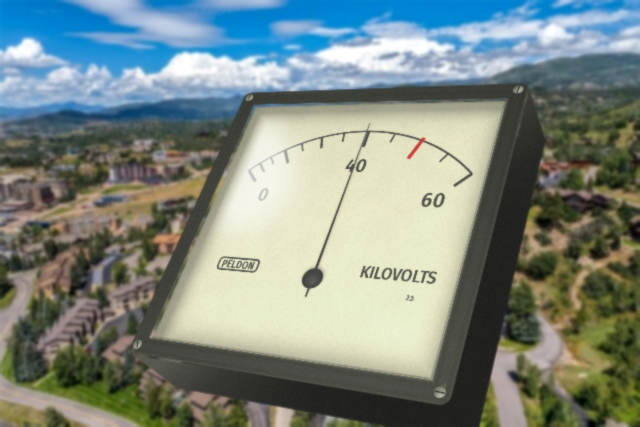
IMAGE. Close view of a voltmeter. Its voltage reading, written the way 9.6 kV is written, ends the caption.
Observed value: 40 kV
